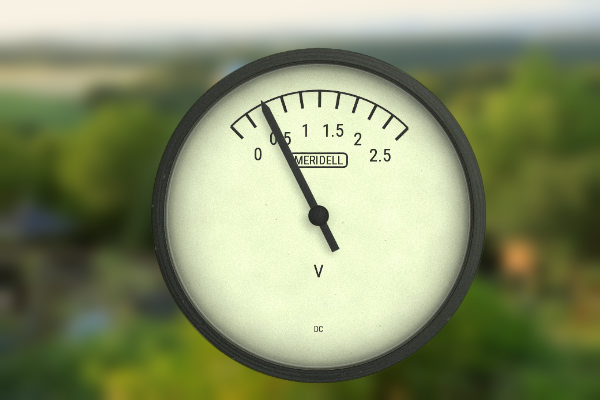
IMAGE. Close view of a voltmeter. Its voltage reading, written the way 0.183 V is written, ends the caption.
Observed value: 0.5 V
